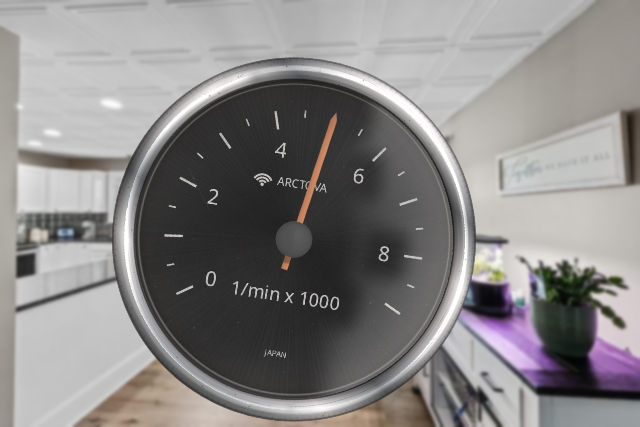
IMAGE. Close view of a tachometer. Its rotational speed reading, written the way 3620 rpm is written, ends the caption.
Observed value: 5000 rpm
